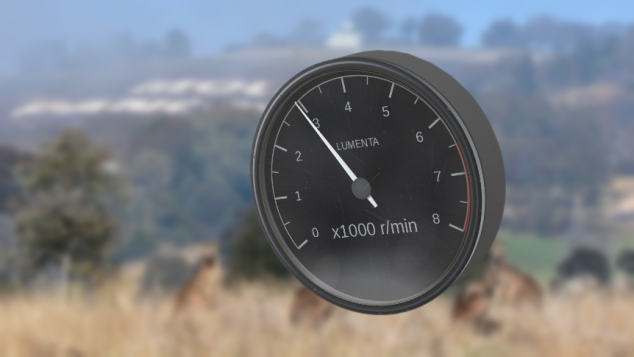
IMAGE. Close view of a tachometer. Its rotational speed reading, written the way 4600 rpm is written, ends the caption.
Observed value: 3000 rpm
